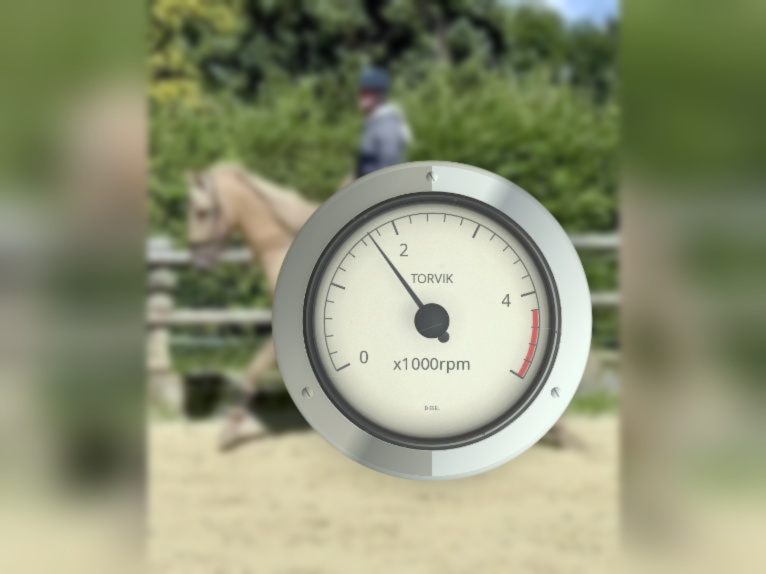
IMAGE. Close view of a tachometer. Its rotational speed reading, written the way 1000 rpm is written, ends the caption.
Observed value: 1700 rpm
